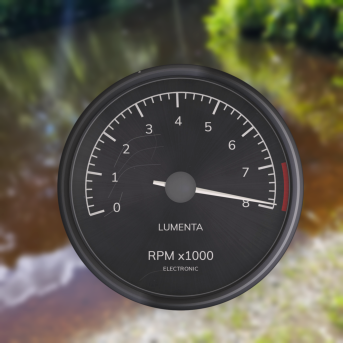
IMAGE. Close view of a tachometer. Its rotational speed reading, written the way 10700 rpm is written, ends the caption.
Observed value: 7900 rpm
